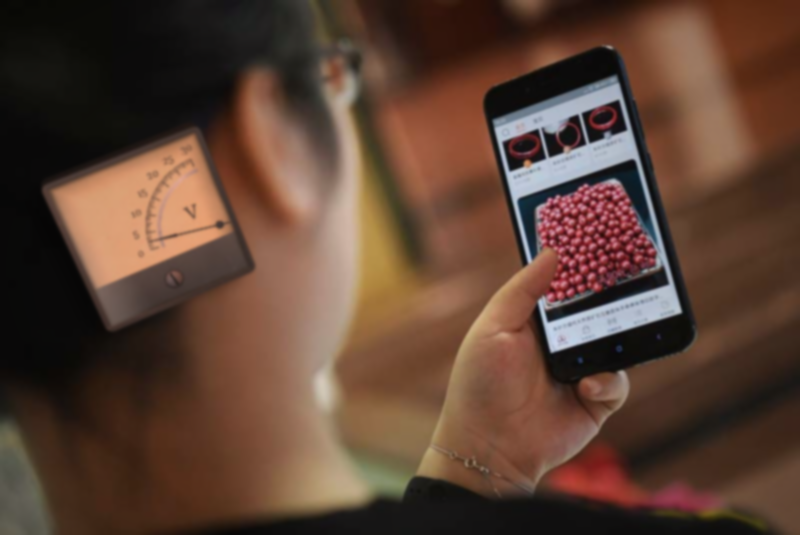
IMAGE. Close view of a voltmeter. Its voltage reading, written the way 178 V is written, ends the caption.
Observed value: 2.5 V
